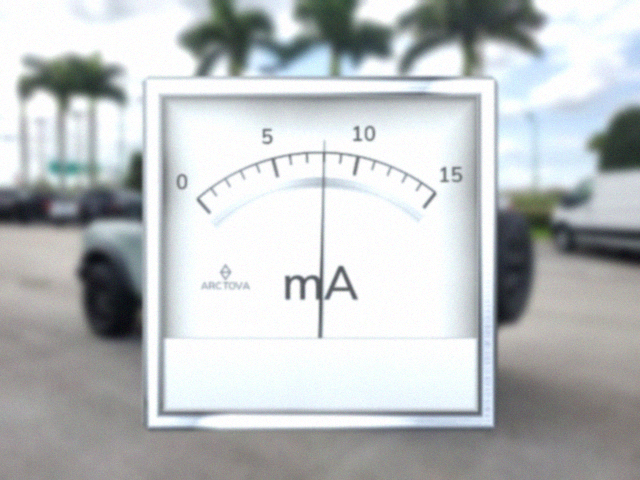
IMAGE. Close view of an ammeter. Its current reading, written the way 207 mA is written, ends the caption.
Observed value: 8 mA
